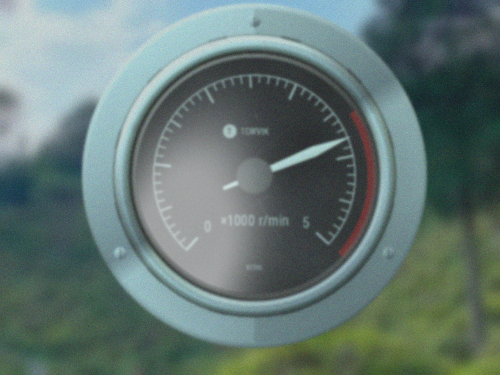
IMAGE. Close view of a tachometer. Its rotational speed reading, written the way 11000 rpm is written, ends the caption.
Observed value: 3800 rpm
